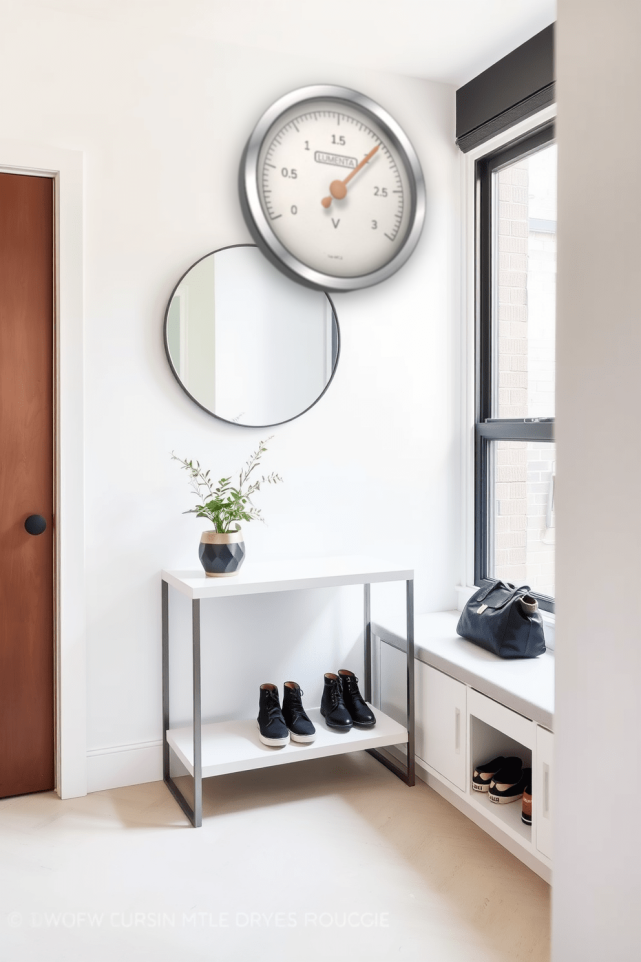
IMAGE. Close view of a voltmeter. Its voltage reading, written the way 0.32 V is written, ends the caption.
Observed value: 2 V
